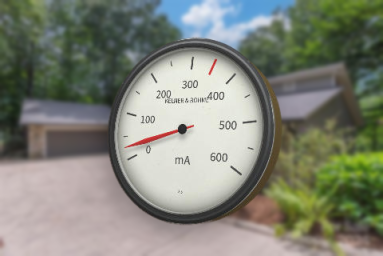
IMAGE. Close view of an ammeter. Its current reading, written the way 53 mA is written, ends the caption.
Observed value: 25 mA
